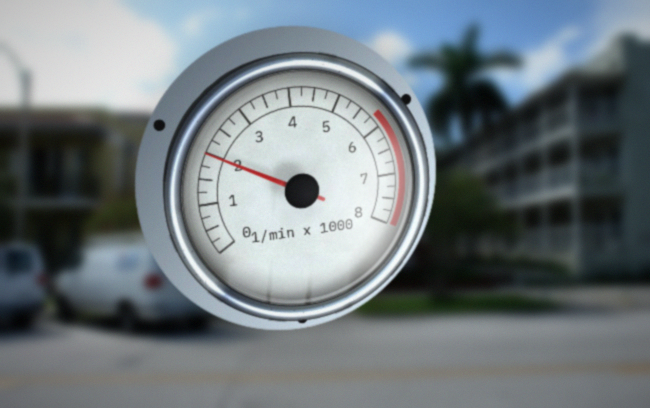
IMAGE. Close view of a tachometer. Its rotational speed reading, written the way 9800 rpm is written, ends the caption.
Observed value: 2000 rpm
